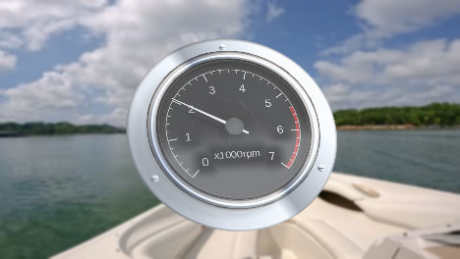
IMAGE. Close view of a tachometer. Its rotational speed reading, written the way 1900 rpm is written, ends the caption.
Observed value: 2000 rpm
